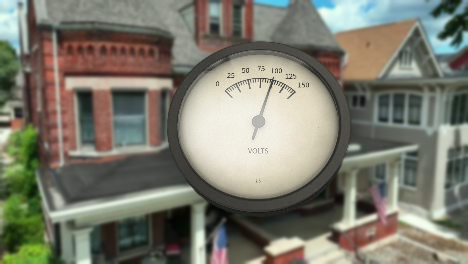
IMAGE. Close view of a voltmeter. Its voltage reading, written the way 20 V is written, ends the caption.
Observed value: 100 V
